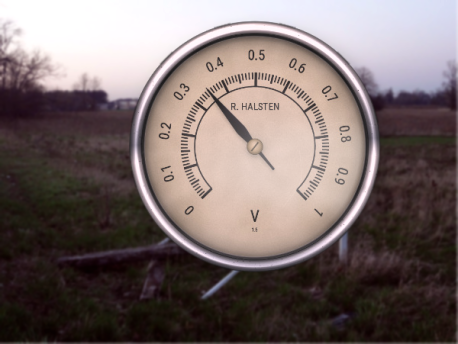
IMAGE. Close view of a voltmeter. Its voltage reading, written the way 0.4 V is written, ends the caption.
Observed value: 0.35 V
